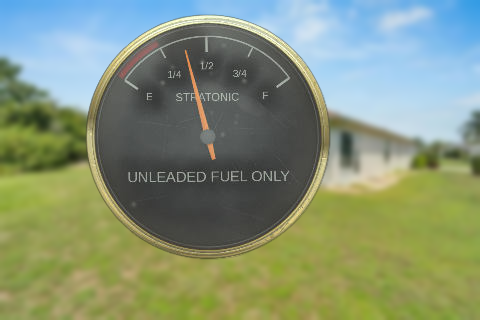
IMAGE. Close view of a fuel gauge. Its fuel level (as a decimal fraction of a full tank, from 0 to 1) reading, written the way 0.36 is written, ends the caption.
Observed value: 0.375
